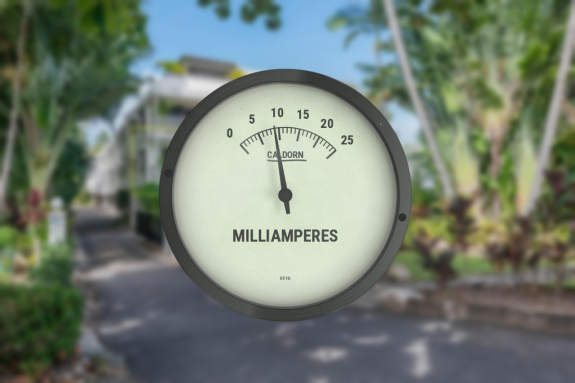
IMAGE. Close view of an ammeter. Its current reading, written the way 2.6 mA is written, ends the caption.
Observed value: 9 mA
